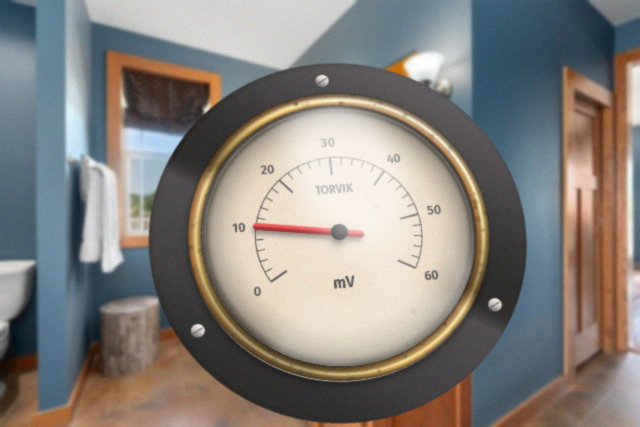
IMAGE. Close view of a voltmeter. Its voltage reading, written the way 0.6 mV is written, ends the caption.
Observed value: 10 mV
